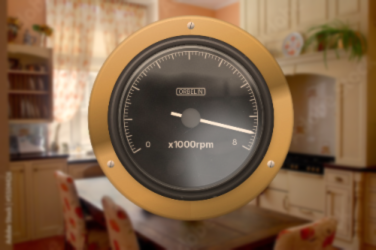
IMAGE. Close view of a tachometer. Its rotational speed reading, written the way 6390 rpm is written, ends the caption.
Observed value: 7500 rpm
